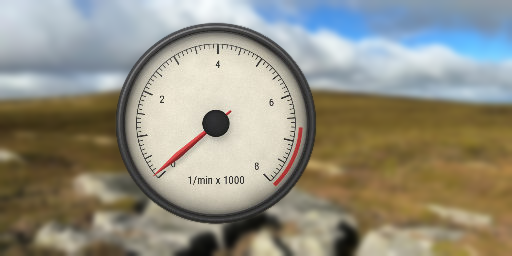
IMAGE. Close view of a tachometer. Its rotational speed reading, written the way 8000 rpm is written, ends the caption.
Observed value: 100 rpm
